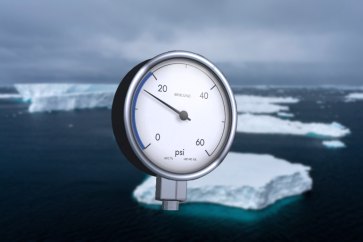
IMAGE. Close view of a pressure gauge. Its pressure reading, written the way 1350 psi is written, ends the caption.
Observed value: 15 psi
